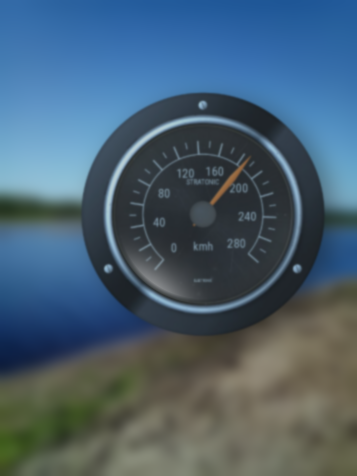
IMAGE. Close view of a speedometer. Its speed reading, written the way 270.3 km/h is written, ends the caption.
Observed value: 185 km/h
